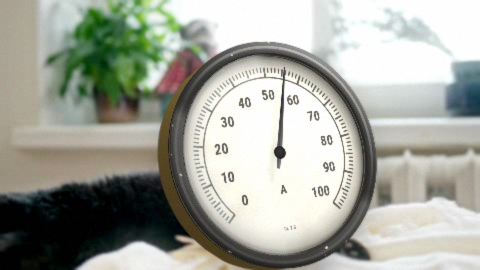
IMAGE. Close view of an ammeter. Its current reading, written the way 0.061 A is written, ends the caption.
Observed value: 55 A
